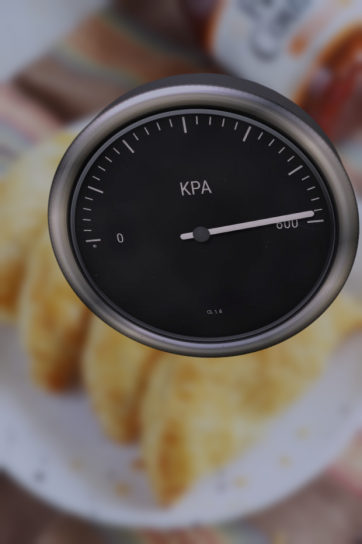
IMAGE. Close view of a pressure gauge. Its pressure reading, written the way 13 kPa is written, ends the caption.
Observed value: 580 kPa
